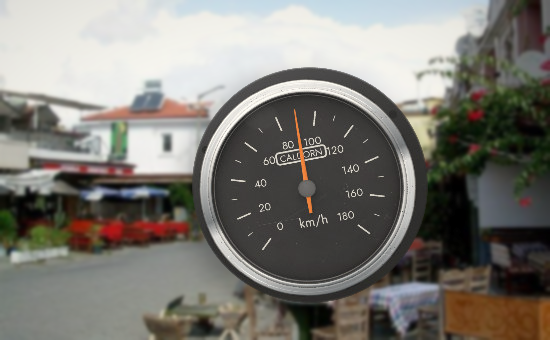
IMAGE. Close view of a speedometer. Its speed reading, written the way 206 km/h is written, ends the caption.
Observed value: 90 km/h
